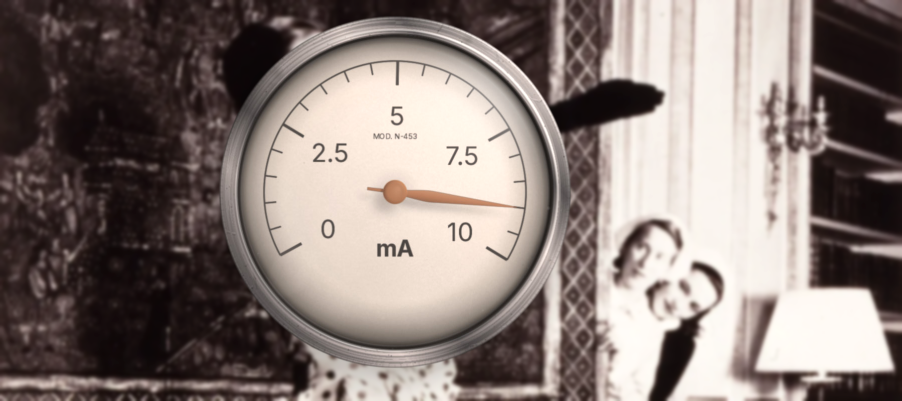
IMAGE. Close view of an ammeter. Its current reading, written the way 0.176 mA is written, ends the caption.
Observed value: 9 mA
